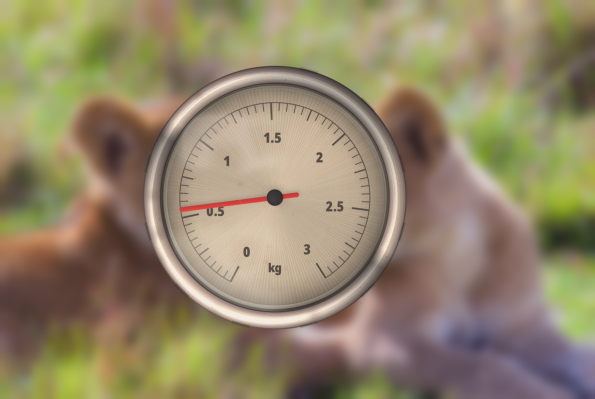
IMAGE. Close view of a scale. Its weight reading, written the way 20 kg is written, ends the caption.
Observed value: 0.55 kg
